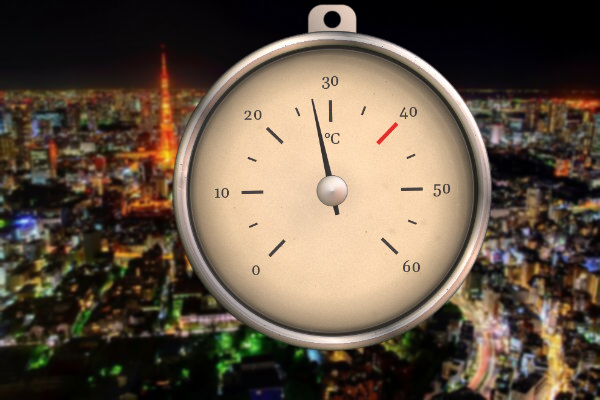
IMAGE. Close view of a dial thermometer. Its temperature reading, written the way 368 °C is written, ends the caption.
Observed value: 27.5 °C
